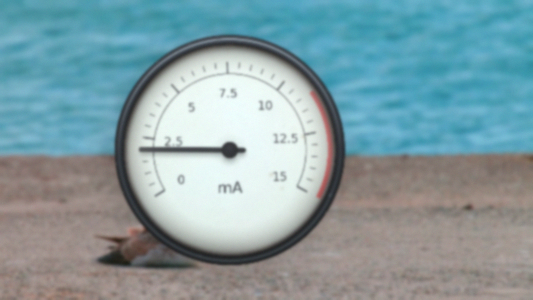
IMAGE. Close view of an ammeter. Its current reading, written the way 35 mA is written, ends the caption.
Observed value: 2 mA
